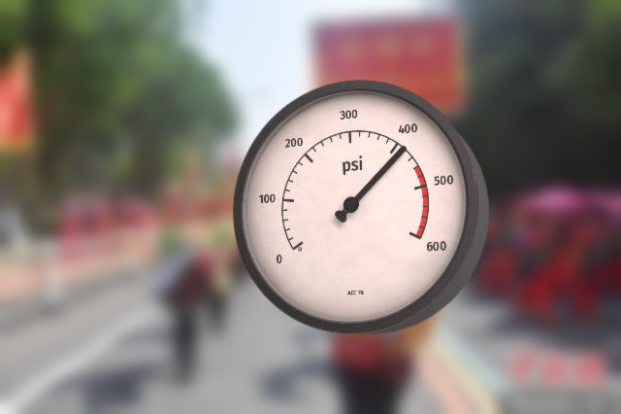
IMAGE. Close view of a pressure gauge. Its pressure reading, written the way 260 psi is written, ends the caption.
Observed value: 420 psi
